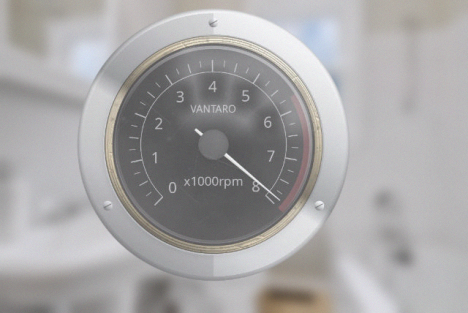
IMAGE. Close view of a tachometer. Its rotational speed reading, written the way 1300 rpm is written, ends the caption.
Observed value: 7875 rpm
